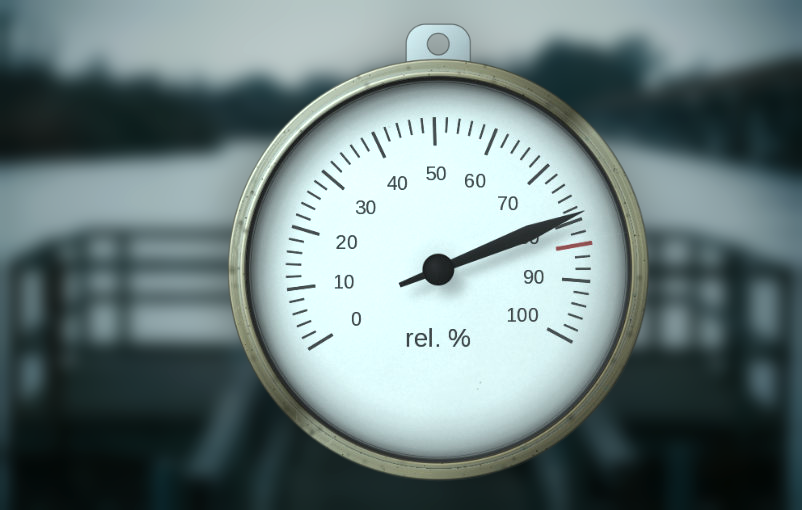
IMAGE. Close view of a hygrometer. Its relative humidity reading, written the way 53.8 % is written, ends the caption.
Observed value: 79 %
